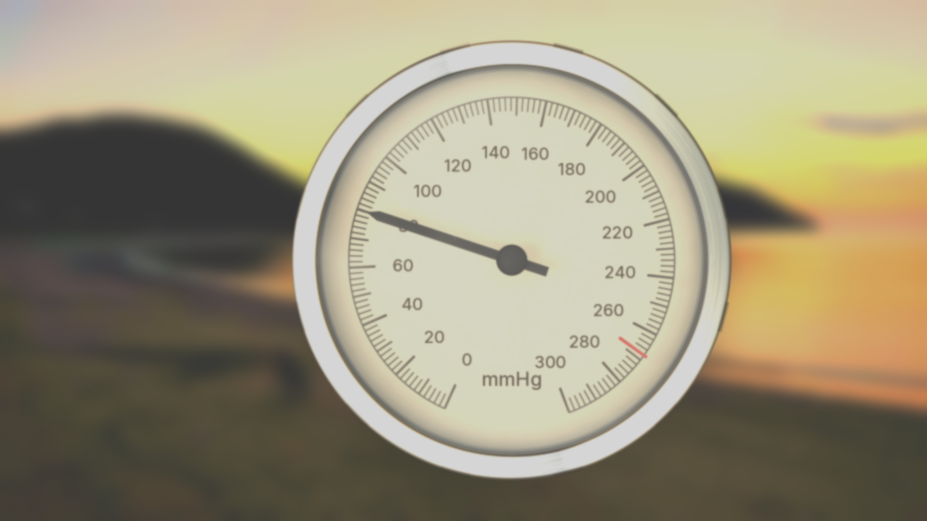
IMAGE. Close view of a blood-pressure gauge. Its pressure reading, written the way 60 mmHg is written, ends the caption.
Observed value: 80 mmHg
